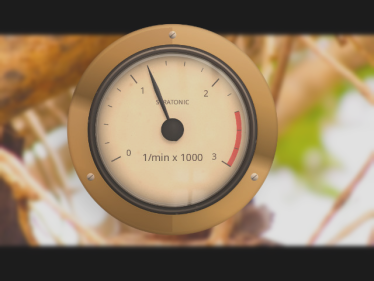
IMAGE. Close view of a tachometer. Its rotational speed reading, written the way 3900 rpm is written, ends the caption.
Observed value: 1200 rpm
